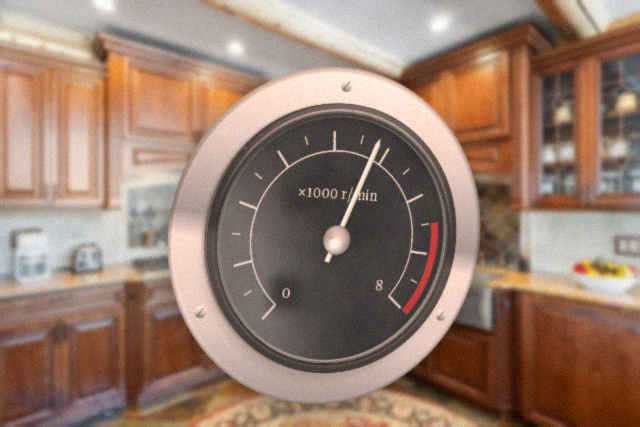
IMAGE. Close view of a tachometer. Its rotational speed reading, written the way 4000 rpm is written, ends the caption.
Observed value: 4750 rpm
